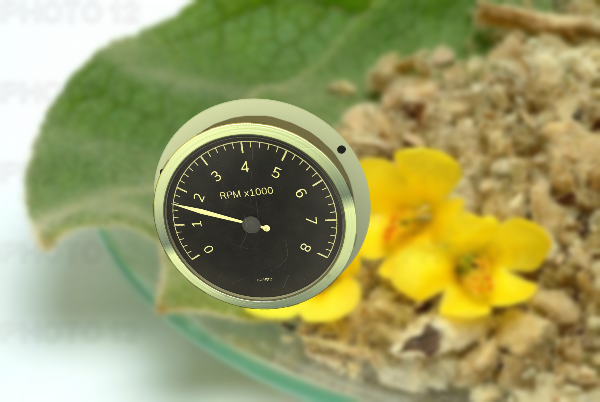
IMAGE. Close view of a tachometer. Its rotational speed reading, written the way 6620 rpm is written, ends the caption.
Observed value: 1600 rpm
